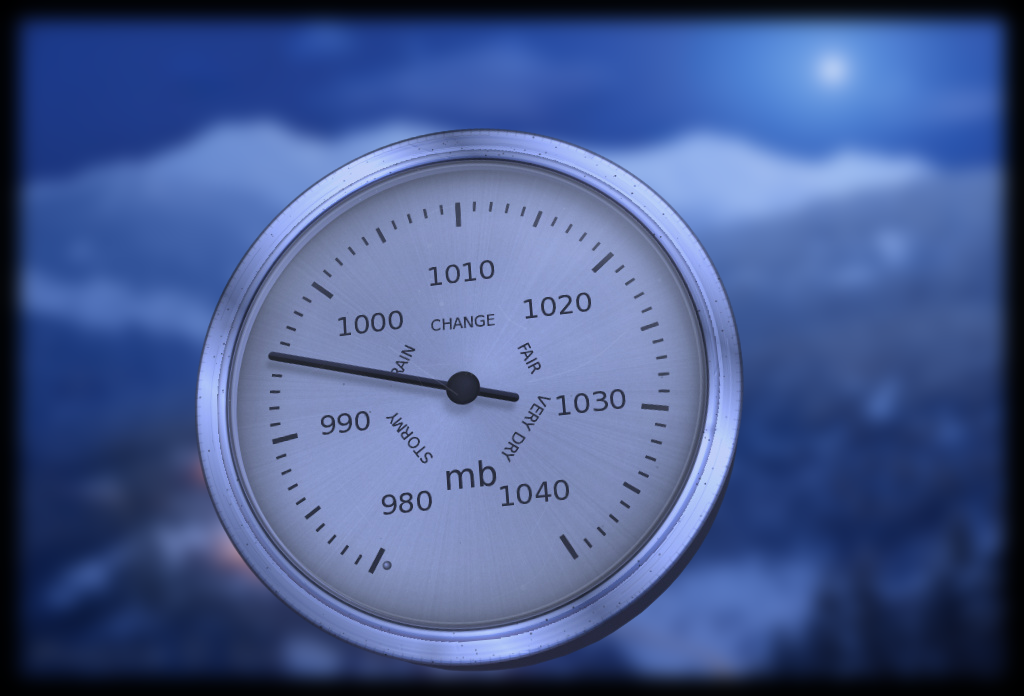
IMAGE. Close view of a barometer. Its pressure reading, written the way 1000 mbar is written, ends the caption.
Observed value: 995 mbar
